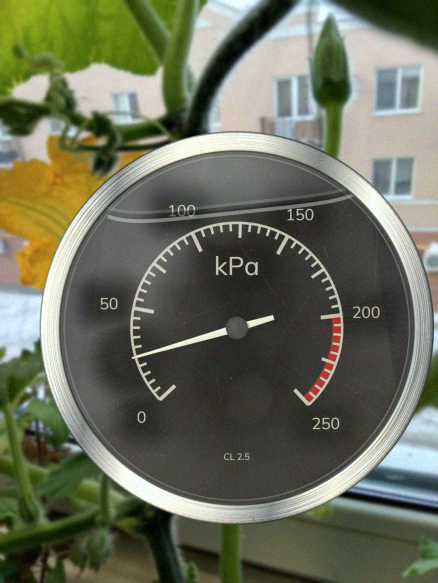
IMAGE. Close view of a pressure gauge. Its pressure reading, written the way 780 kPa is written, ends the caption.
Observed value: 25 kPa
